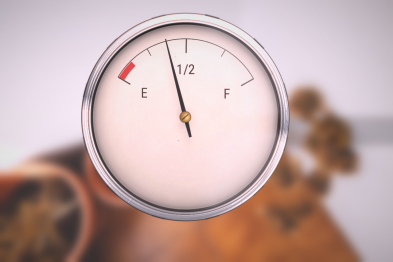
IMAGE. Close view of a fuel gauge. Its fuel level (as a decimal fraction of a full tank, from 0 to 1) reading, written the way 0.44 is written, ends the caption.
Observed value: 0.375
